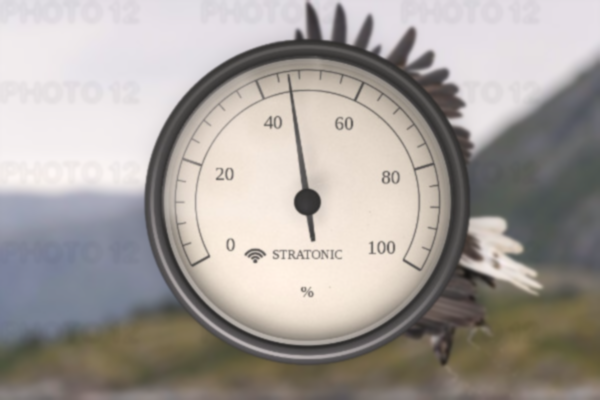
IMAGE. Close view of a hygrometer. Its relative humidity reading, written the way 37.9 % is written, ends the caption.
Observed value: 46 %
